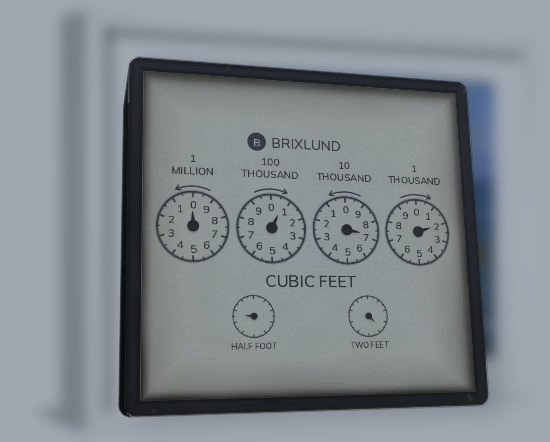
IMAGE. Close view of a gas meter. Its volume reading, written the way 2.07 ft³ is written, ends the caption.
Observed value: 7200 ft³
